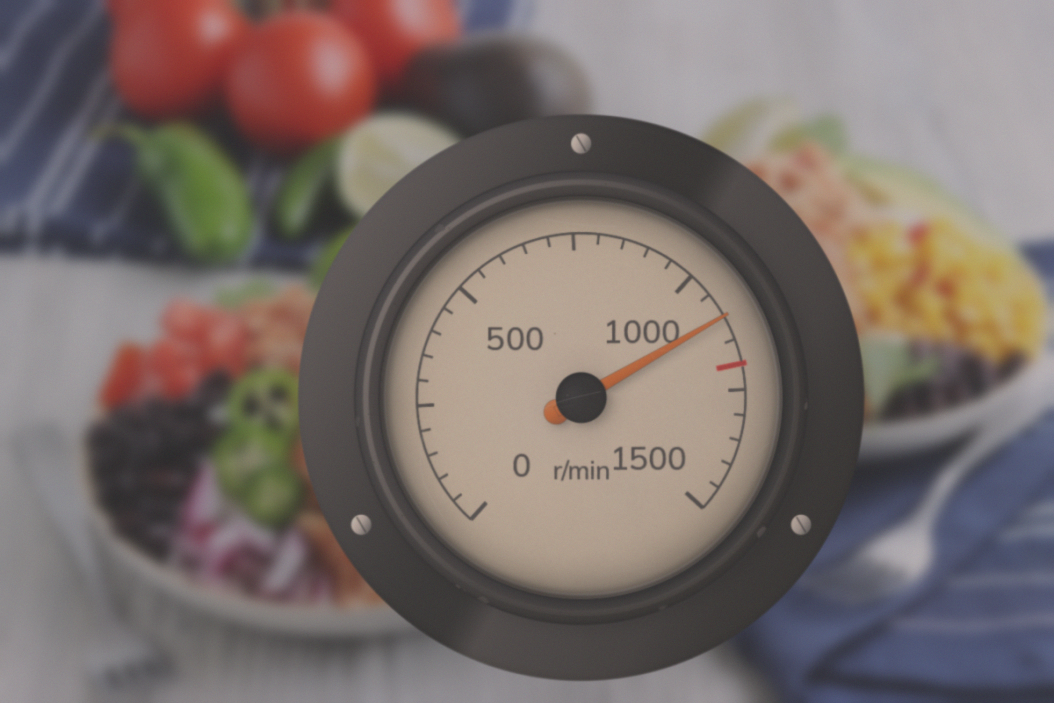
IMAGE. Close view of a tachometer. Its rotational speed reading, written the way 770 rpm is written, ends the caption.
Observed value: 1100 rpm
